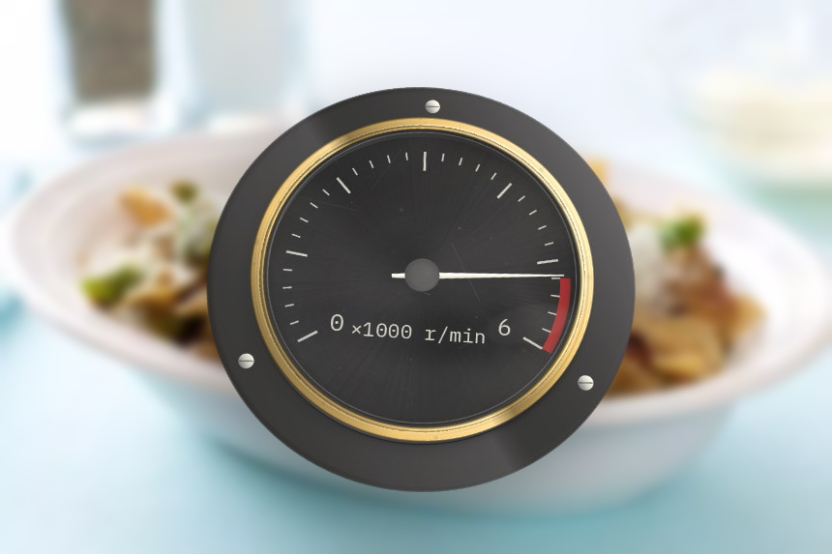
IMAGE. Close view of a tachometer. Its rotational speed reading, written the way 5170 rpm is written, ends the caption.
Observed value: 5200 rpm
